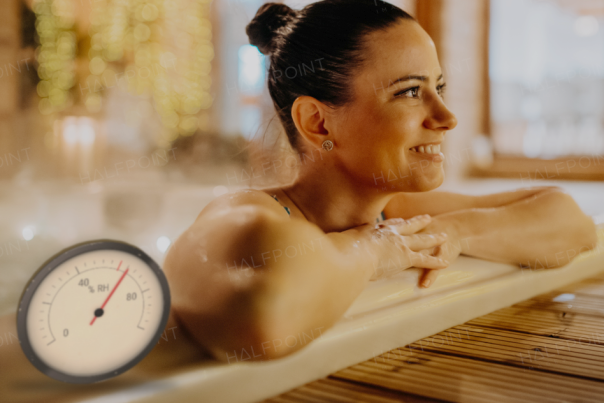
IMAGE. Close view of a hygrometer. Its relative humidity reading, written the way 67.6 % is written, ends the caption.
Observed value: 64 %
